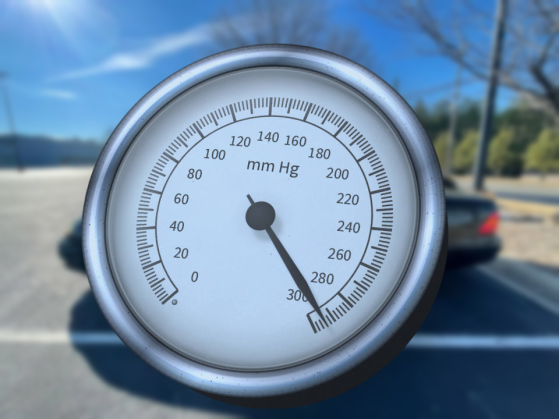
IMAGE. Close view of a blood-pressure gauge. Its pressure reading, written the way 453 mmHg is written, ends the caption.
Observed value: 294 mmHg
